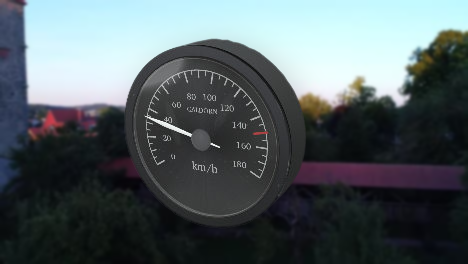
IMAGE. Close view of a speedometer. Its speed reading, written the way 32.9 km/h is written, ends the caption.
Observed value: 35 km/h
